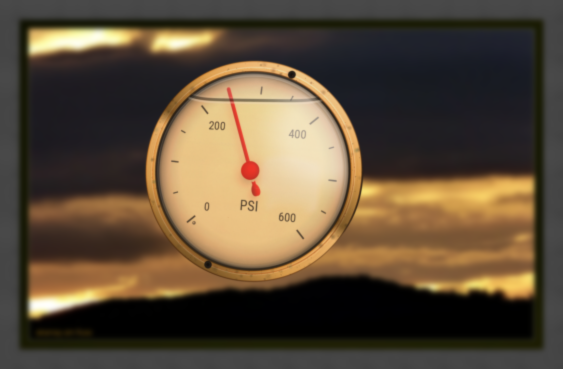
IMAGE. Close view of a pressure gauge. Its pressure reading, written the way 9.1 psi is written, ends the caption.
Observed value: 250 psi
